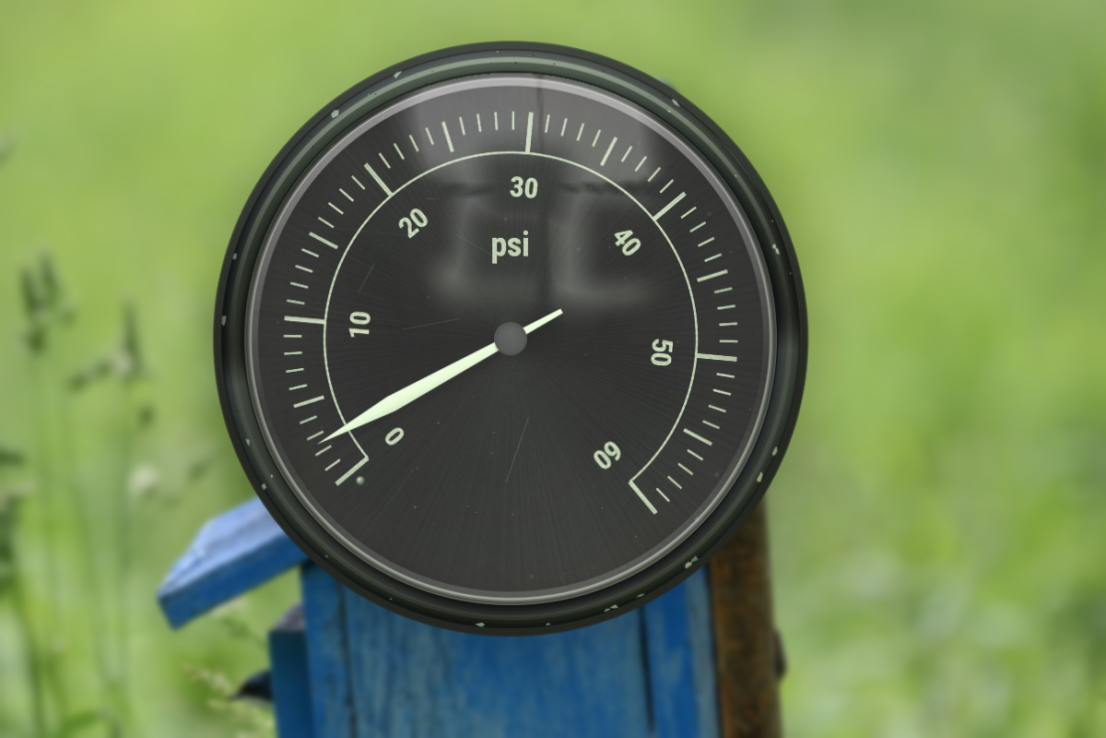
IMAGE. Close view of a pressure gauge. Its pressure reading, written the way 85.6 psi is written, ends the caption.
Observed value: 2.5 psi
